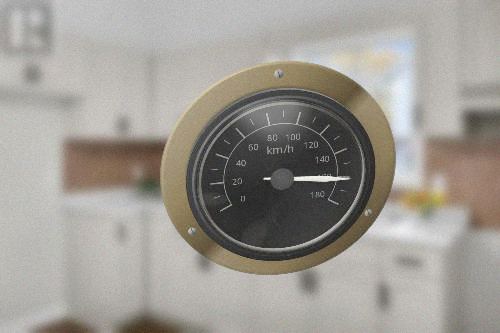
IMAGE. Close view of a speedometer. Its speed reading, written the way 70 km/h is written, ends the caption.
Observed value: 160 km/h
